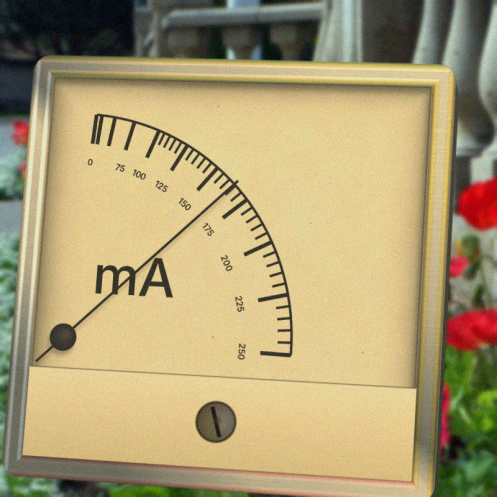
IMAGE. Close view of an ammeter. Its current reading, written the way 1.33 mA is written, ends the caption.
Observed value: 165 mA
